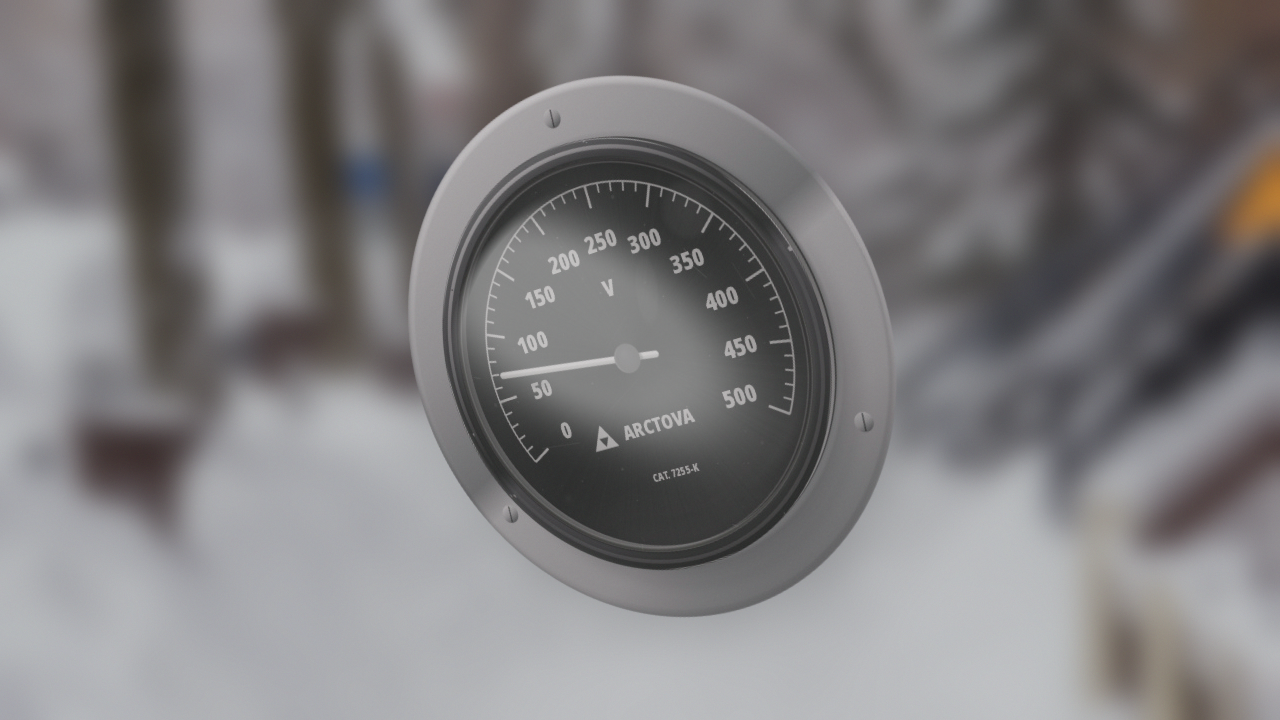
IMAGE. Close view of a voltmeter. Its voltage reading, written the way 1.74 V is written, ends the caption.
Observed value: 70 V
